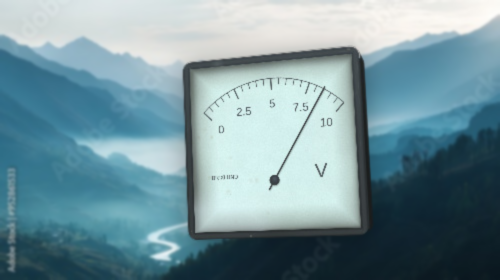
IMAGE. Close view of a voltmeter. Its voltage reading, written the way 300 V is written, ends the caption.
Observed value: 8.5 V
